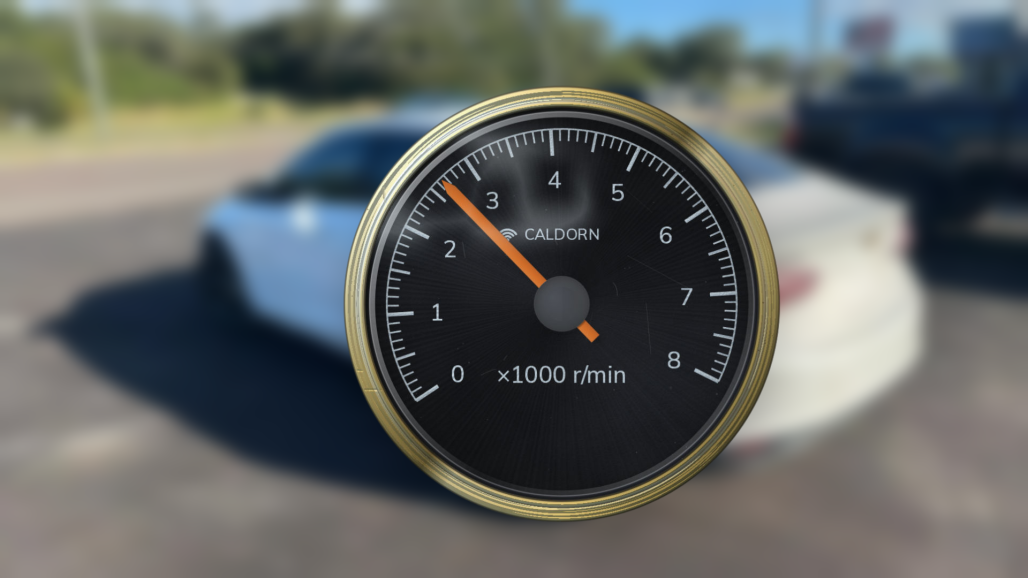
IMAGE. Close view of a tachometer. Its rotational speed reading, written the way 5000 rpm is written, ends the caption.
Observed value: 2650 rpm
